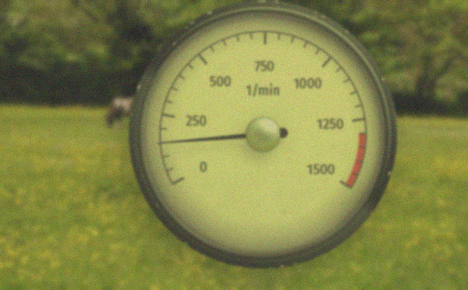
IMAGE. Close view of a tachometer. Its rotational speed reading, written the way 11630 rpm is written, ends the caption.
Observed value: 150 rpm
